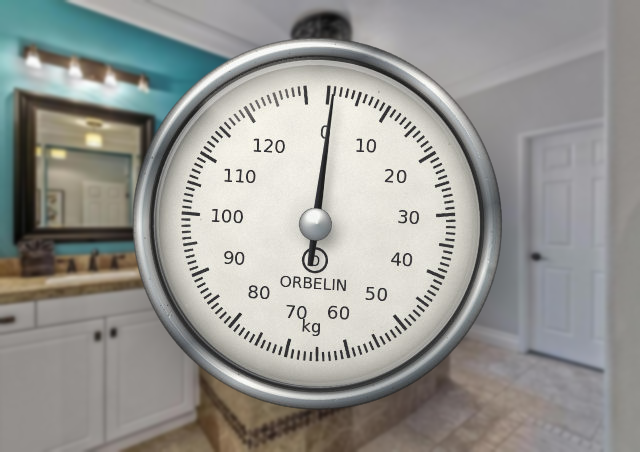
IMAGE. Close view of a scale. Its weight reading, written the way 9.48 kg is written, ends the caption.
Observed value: 1 kg
